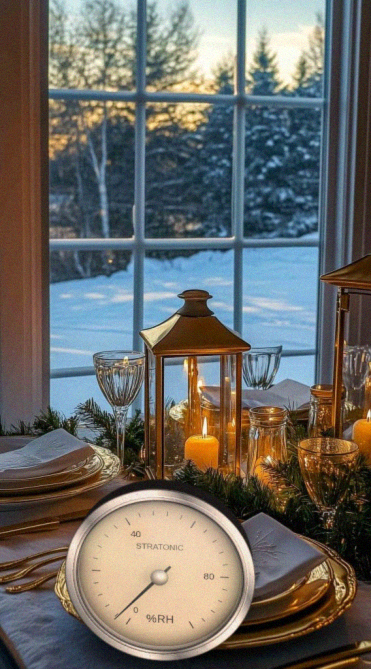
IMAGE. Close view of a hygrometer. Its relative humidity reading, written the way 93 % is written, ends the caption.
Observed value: 4 %
